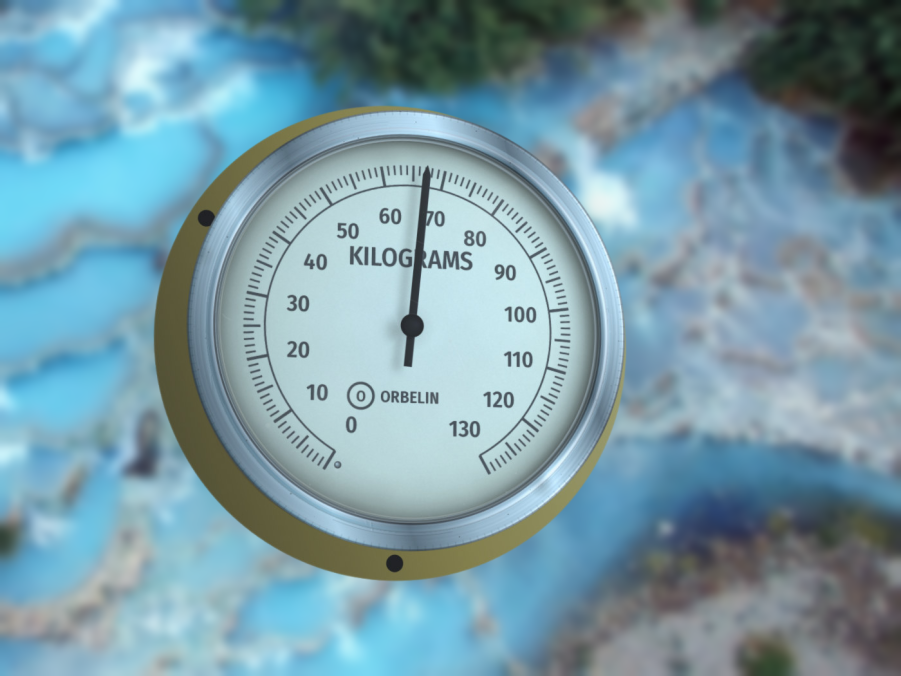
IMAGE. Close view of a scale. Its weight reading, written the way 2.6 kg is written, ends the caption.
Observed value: 67 kg
